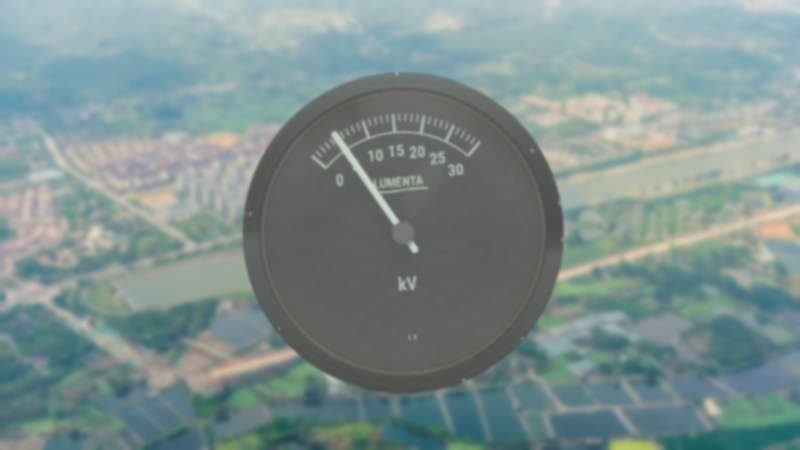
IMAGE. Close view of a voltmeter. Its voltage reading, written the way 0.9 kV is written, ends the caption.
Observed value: 5 kV
